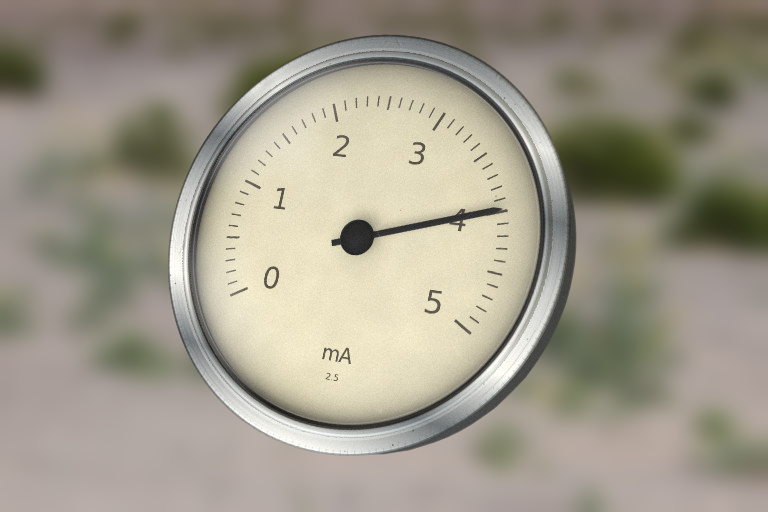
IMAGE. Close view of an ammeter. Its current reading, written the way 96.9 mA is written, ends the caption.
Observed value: 4 mA
